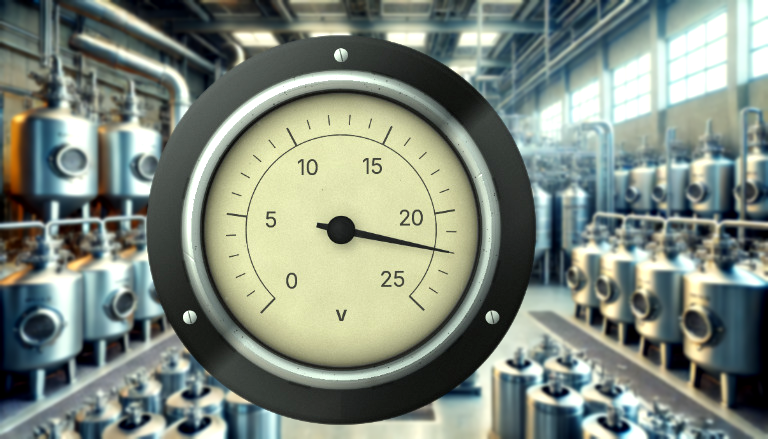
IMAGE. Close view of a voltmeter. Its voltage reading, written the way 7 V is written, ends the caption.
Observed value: 22 V
